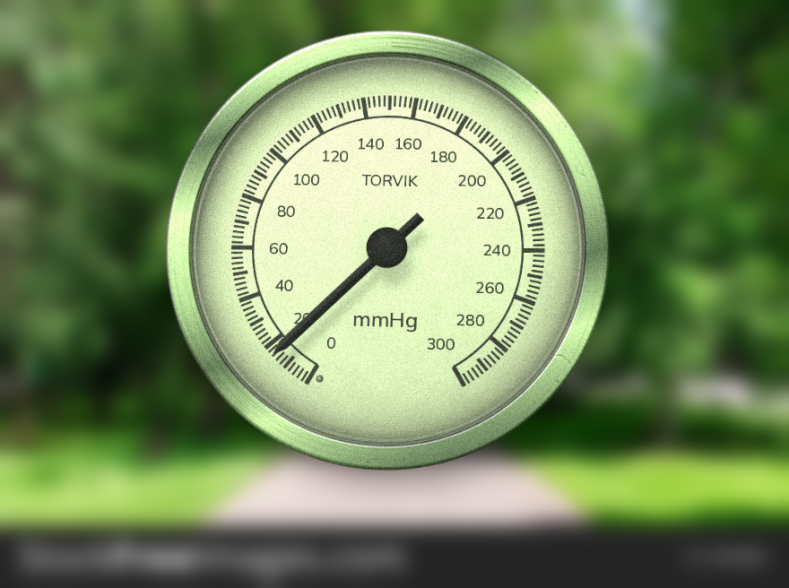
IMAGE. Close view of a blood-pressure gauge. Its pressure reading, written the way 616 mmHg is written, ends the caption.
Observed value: 16 mmHg
